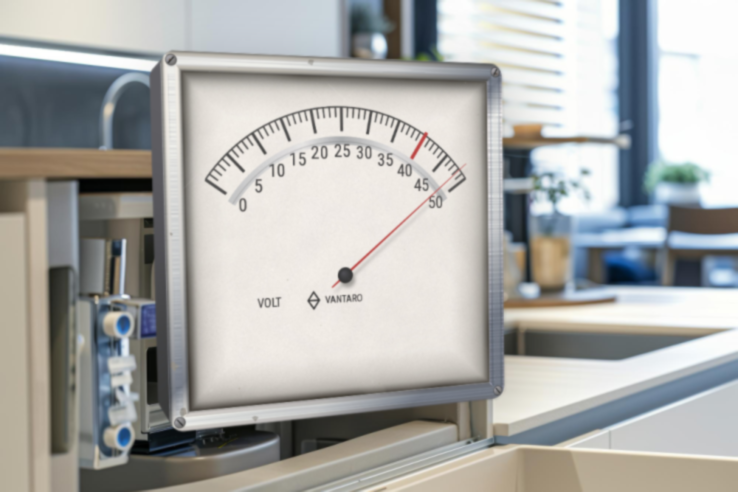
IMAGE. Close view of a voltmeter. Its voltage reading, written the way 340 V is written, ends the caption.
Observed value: 48 V
